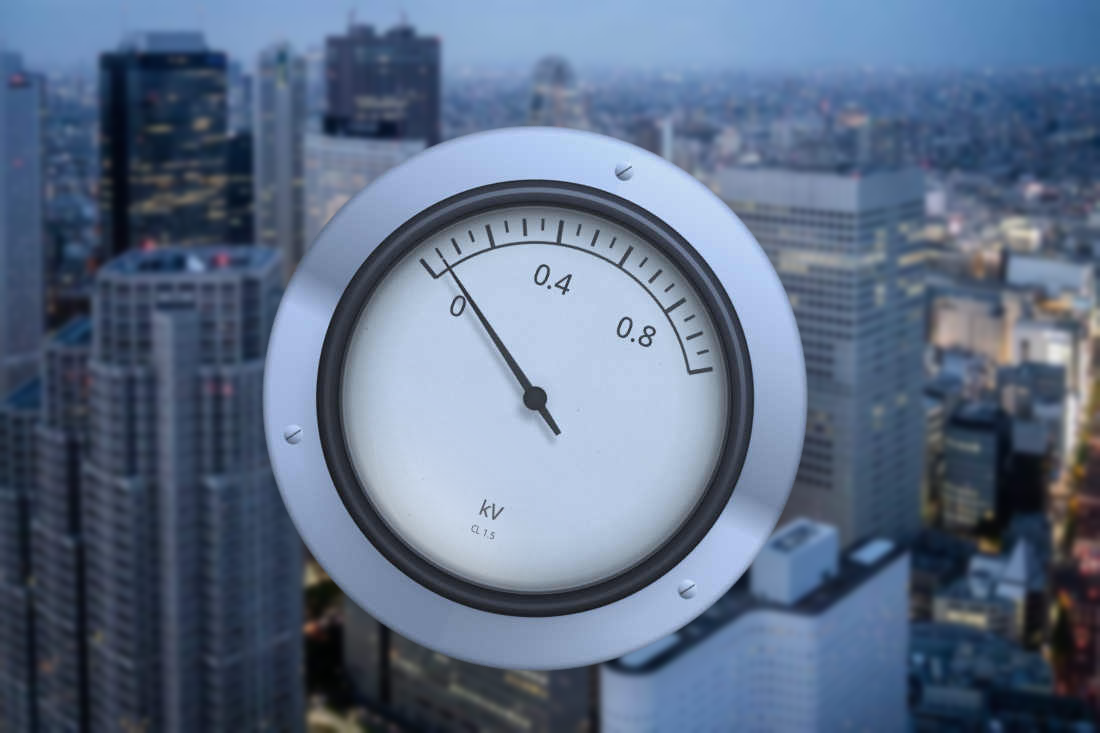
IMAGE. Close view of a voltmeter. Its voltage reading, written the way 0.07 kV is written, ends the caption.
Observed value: 0.05 kV
